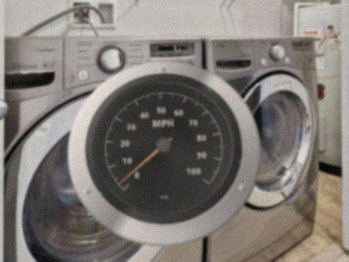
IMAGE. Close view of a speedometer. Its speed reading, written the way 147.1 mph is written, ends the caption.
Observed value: 2.5 mph
